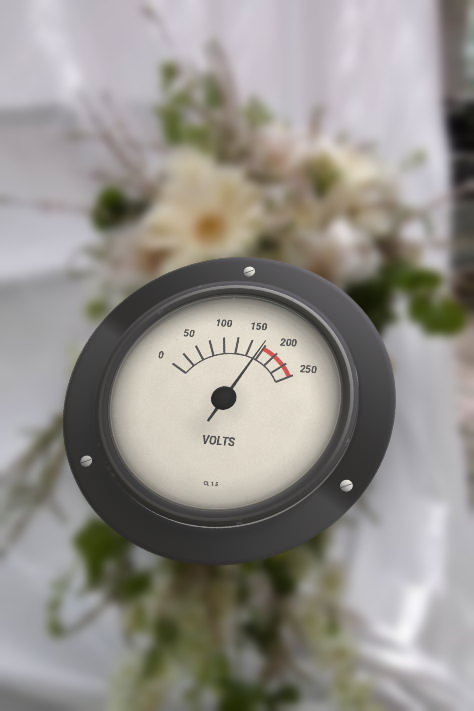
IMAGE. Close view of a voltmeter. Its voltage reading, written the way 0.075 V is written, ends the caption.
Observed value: 175 V
